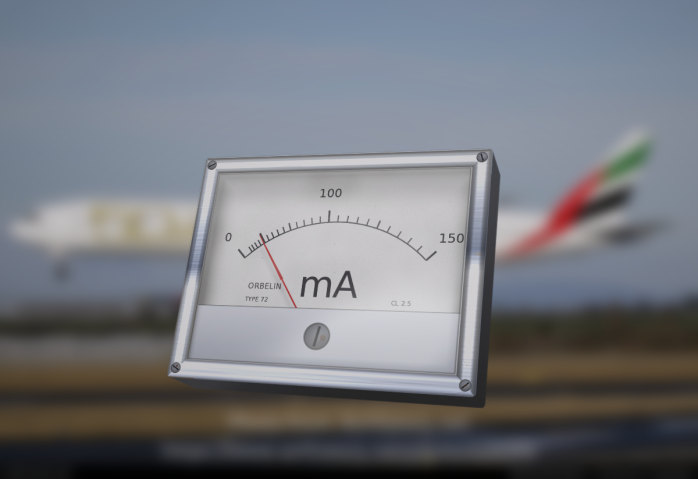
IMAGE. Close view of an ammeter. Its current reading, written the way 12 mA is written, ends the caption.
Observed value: 50 mA
